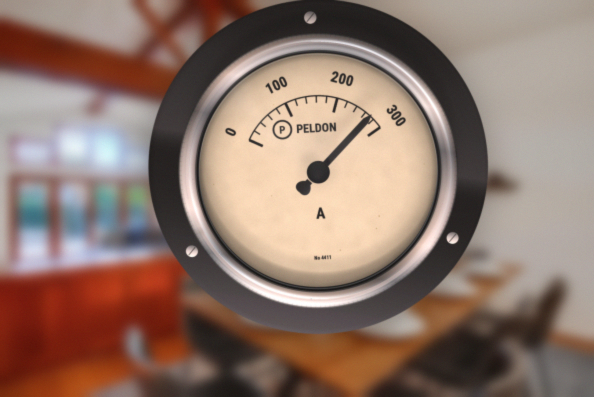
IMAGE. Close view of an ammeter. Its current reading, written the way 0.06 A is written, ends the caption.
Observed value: 270 A
